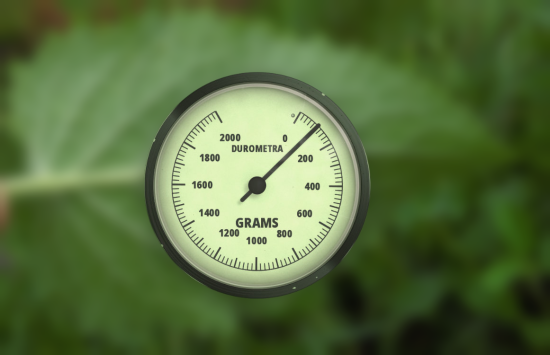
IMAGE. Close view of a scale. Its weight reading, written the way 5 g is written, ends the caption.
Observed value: 100 g
